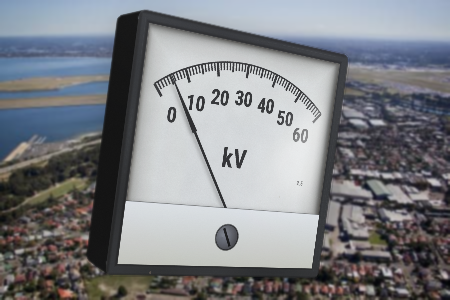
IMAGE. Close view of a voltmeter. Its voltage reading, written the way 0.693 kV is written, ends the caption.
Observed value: 5 kV
